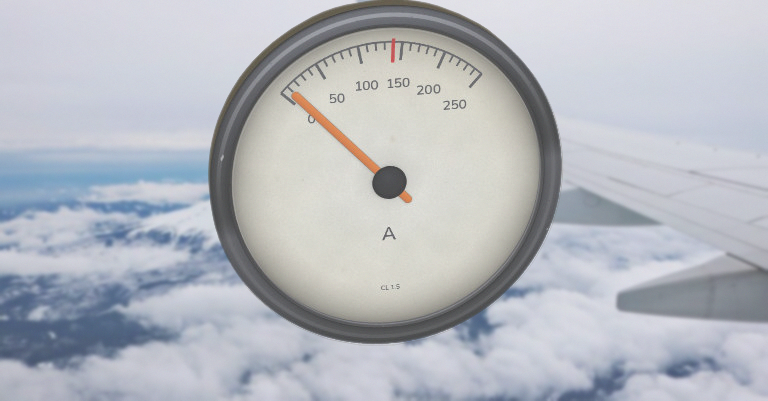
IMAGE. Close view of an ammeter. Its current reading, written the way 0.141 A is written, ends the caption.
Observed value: 10 A
